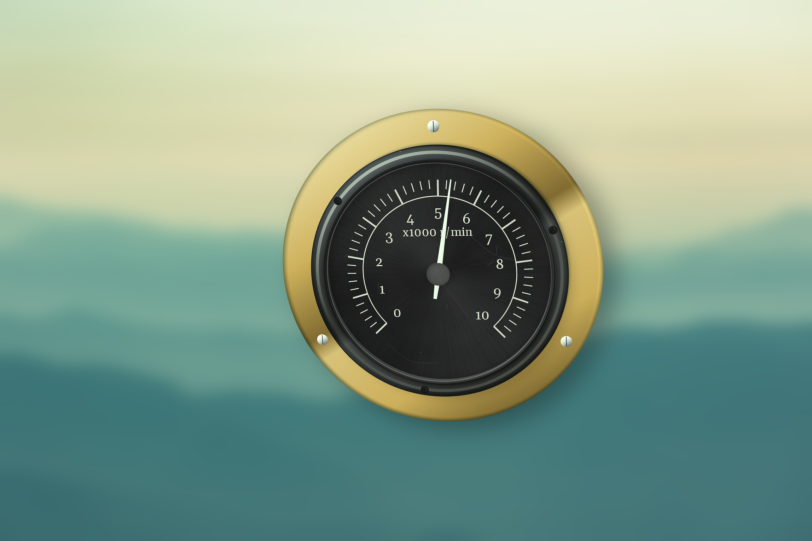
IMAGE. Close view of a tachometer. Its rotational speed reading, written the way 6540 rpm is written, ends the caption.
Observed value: 5300 rpm
